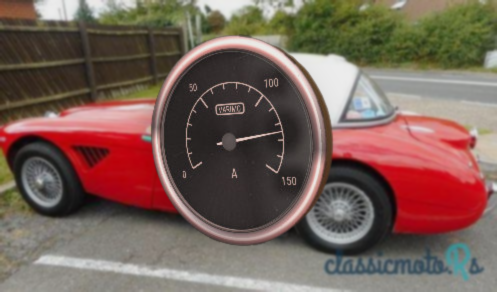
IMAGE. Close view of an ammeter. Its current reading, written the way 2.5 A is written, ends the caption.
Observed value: 125 A
